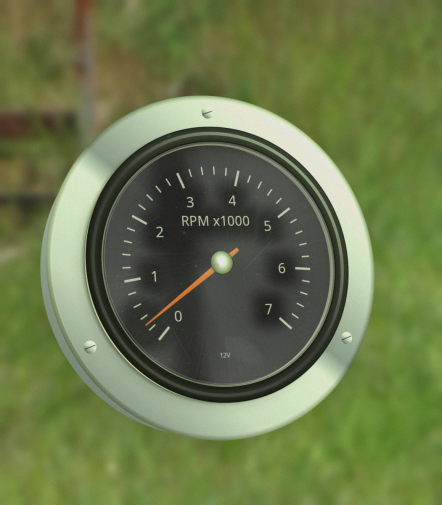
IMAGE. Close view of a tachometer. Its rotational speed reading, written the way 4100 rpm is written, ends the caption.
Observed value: 300 rpm
